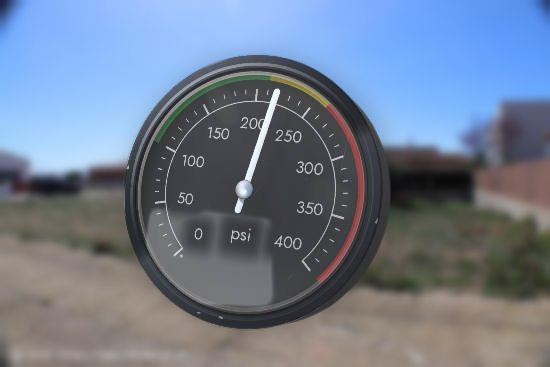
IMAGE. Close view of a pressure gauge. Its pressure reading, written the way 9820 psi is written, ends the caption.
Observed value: 220 psi
